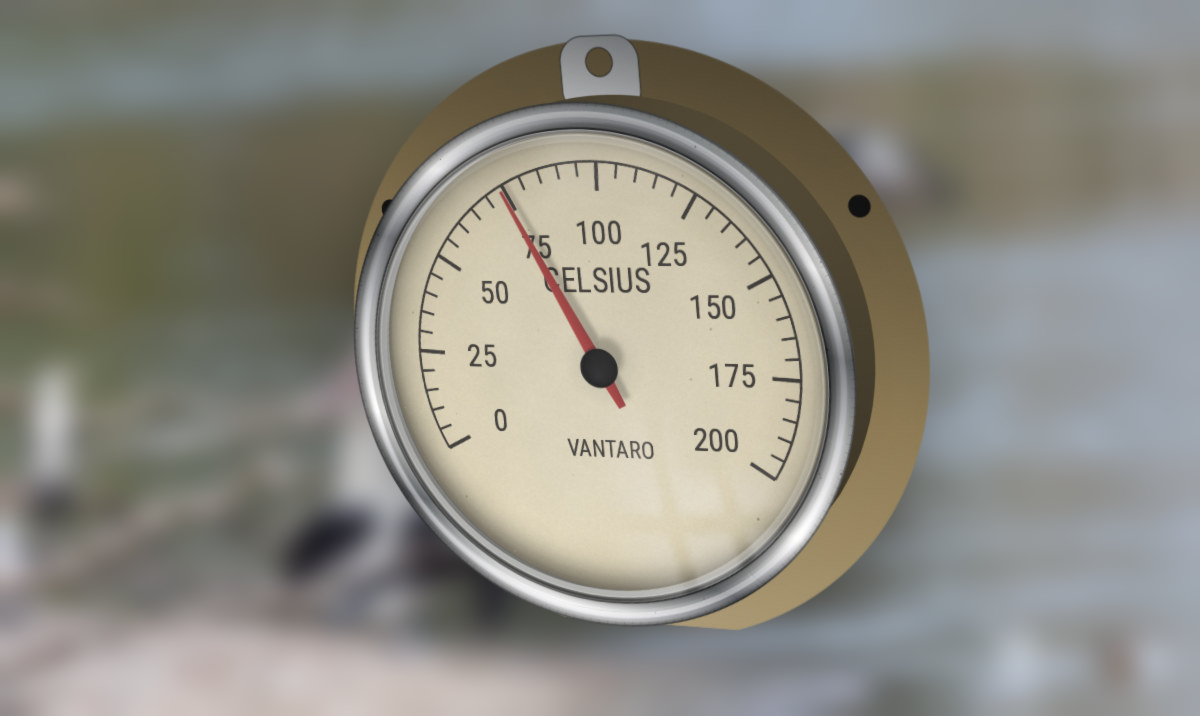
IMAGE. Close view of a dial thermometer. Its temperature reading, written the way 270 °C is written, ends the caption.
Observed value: 75 °C
